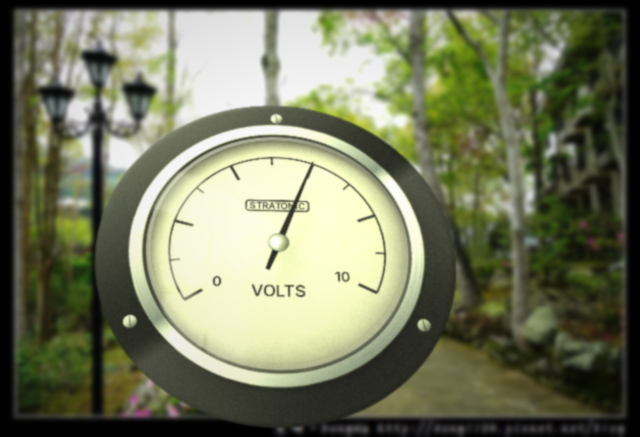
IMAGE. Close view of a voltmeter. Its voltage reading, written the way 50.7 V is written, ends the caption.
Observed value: 6 V
